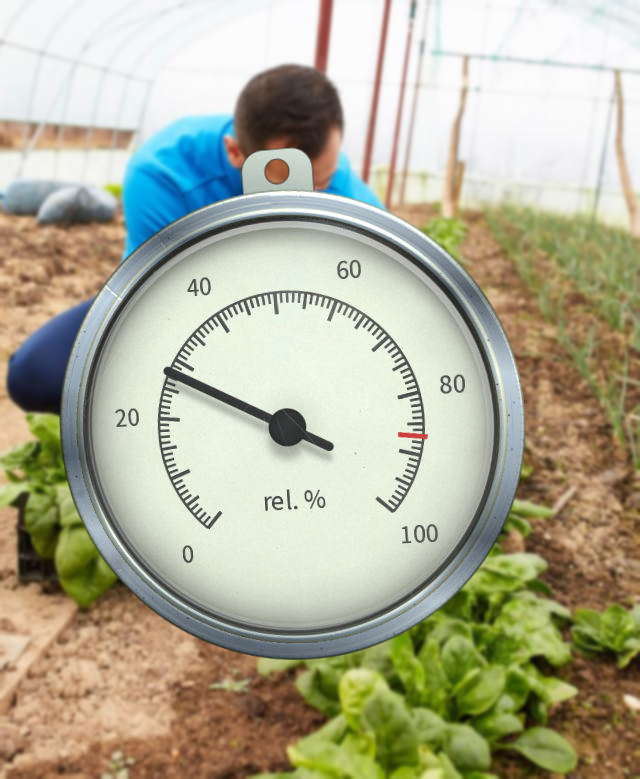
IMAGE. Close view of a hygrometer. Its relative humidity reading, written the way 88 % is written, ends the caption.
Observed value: 28 %
